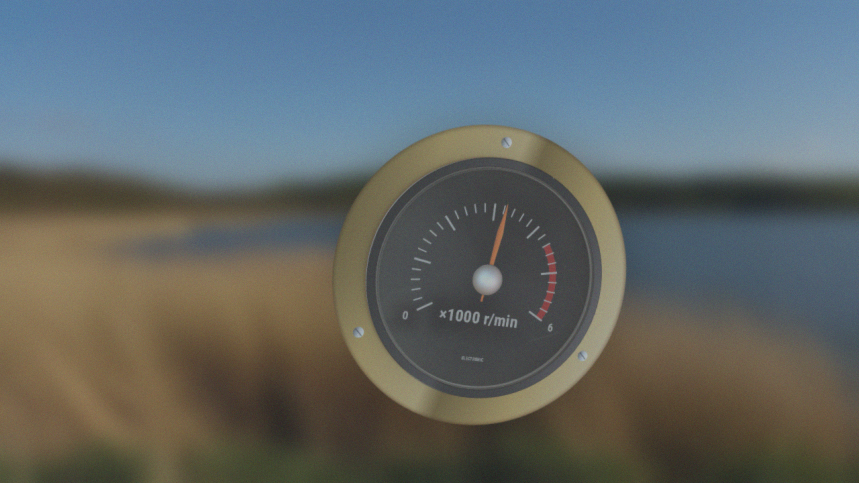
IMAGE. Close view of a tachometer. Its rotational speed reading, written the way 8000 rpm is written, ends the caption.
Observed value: 3200 rpm
